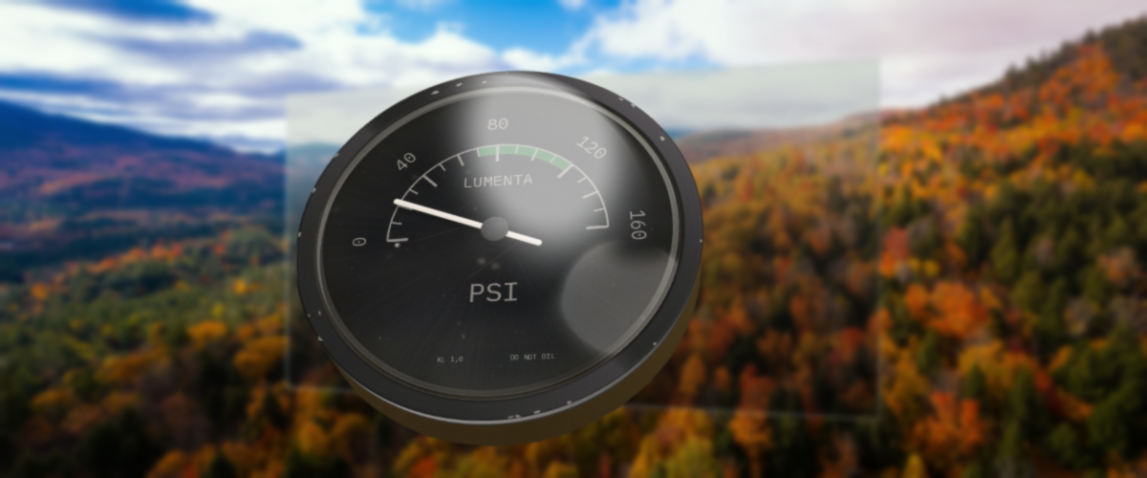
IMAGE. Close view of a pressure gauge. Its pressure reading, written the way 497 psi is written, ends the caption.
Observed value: 20 psi
